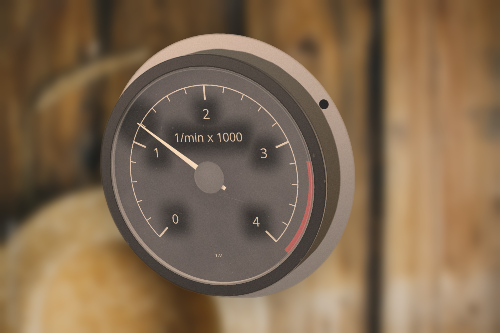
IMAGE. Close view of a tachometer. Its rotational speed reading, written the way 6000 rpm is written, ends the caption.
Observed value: 1200 rpm
